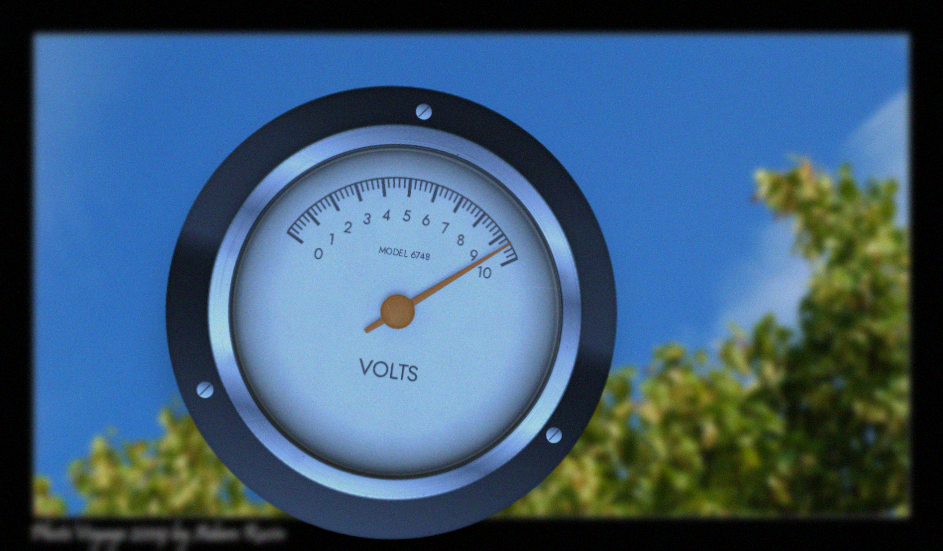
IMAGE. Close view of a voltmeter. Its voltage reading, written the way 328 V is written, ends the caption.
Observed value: 9.4 V
